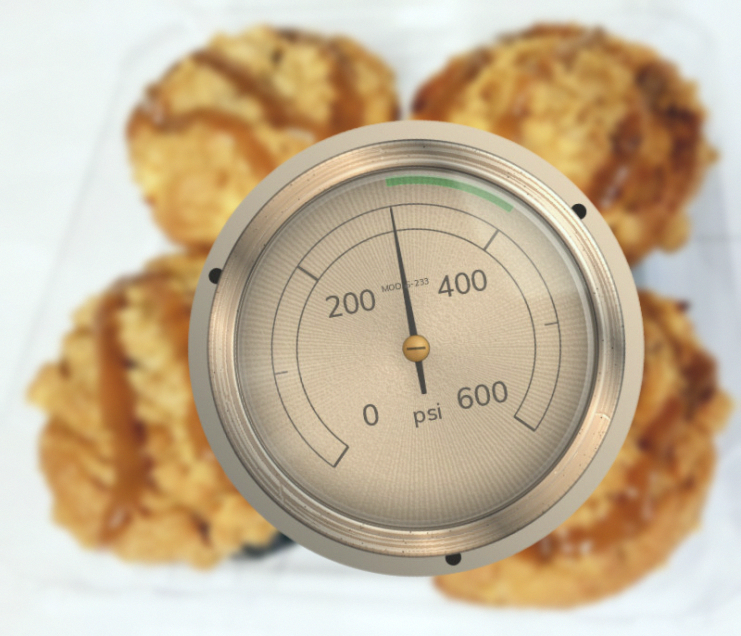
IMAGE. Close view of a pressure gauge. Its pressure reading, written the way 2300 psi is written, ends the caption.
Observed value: 300 psi
